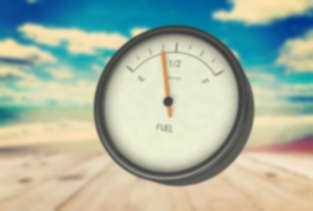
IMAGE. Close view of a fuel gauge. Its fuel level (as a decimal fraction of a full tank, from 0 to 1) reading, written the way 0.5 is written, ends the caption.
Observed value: 0.375
